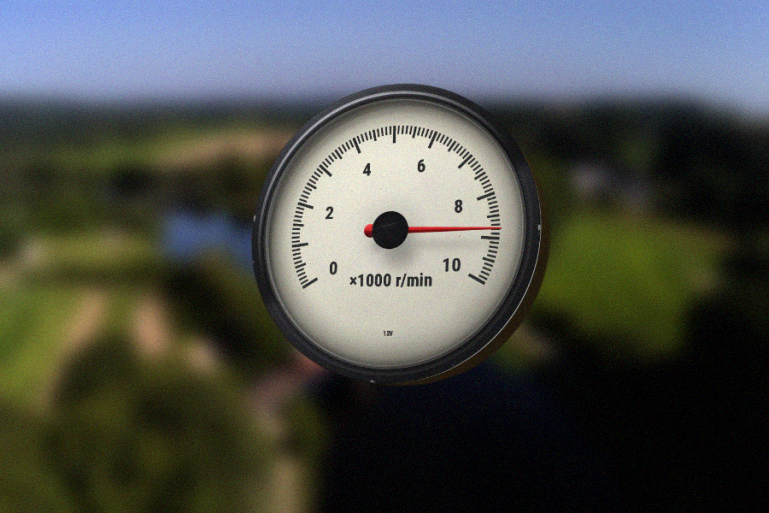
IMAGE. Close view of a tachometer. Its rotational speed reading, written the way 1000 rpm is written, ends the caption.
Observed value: 8800 rpm
